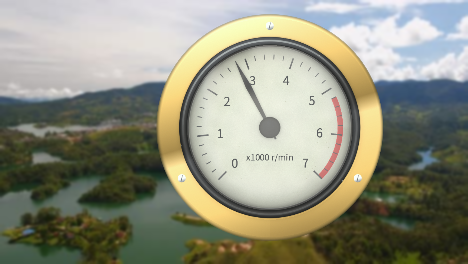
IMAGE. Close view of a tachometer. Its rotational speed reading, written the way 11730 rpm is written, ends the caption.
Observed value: 2800 rpm
